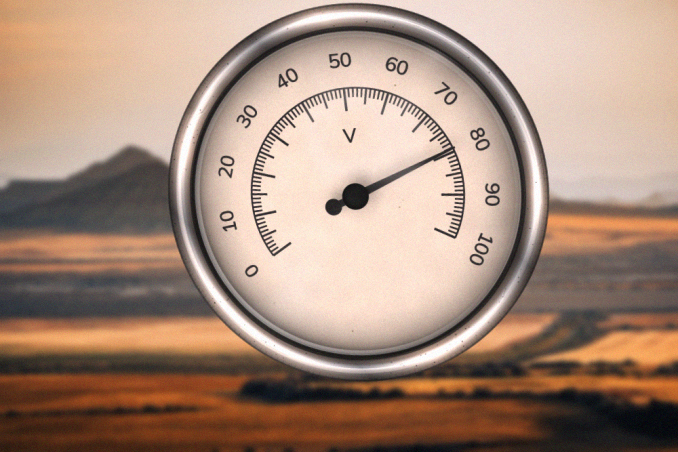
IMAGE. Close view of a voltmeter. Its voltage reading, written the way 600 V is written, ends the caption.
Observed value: 79 V
